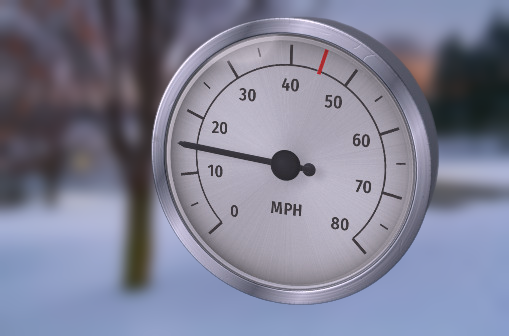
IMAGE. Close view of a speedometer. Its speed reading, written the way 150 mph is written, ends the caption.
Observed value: 15 mph
